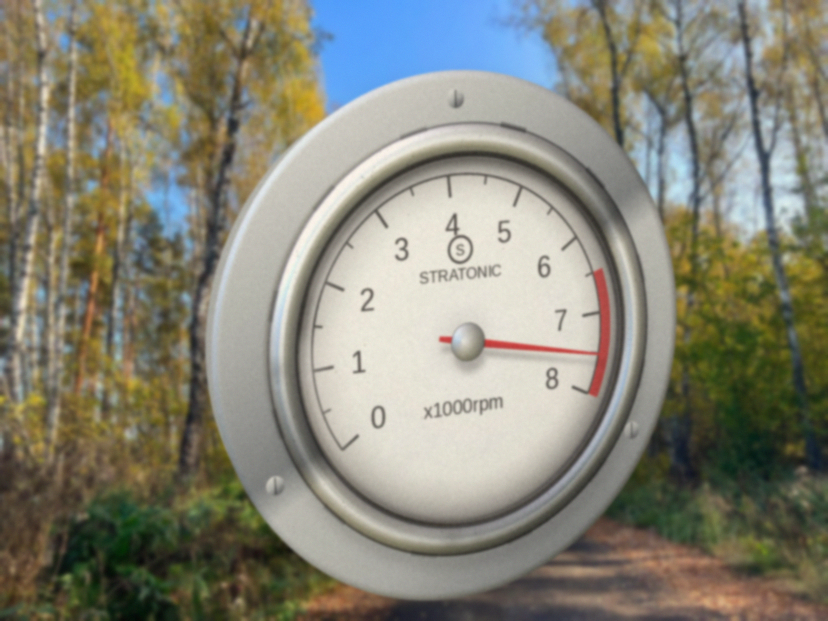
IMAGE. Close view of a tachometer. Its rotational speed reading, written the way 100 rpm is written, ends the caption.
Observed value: 7500 rpm
